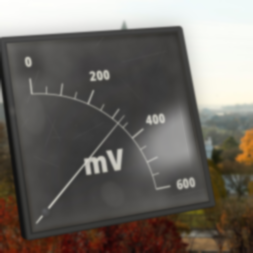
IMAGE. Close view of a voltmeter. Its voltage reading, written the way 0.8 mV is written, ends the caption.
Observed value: 325 mV
